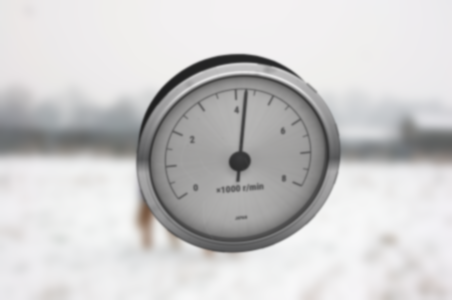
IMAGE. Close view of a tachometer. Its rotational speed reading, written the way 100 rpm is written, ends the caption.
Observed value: 4250 rpm
